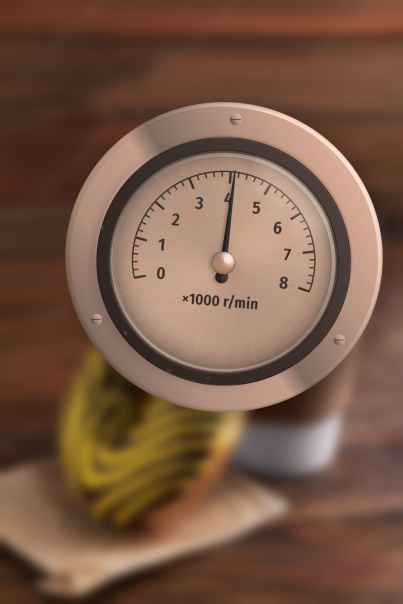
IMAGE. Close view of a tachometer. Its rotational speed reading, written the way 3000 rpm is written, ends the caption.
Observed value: 4100 rpm
